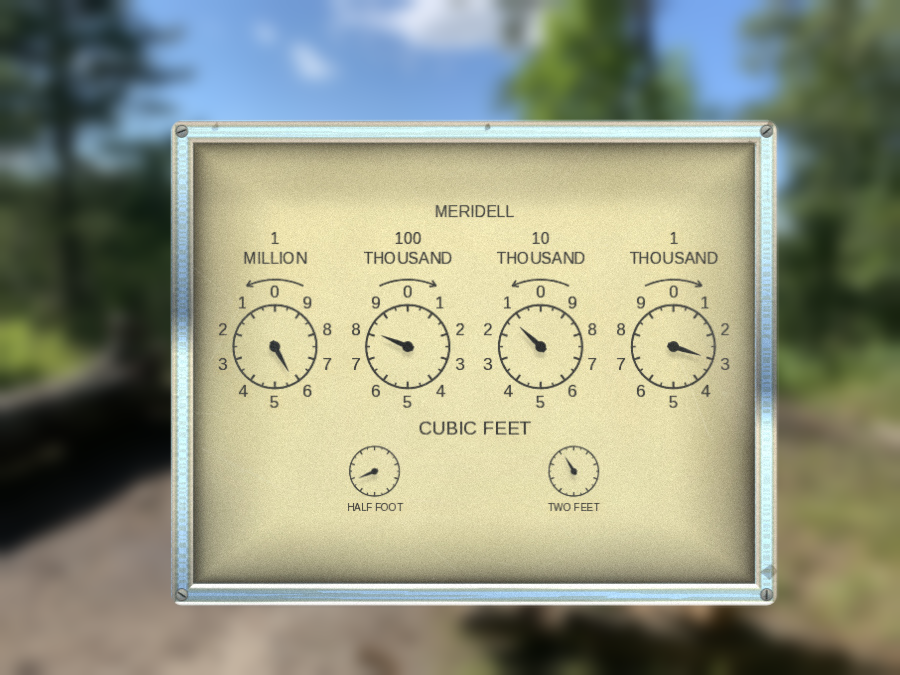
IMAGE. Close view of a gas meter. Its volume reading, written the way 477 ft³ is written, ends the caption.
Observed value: 581300 ft³
